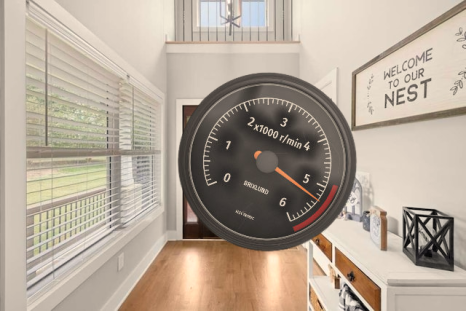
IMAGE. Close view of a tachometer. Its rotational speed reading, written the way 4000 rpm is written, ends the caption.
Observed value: 5300 rpm
